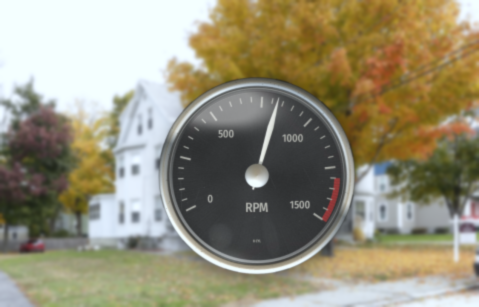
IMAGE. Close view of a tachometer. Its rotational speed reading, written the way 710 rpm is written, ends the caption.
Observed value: 825 rpm
